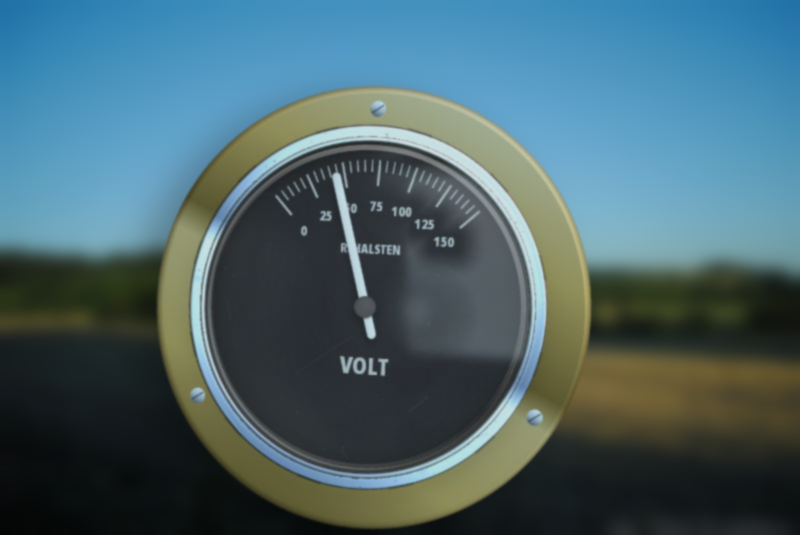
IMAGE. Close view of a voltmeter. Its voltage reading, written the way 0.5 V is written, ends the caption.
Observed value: 45 V
